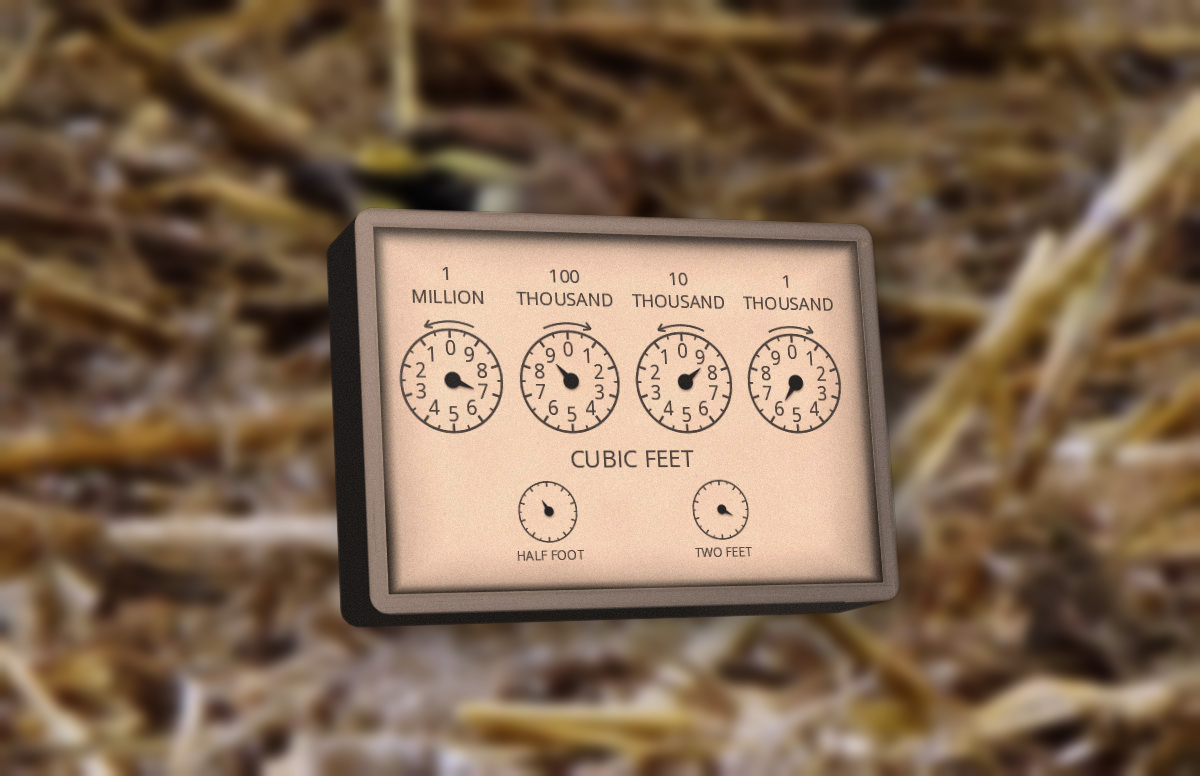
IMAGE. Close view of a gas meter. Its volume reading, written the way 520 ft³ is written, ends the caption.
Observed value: 688600 ft³
